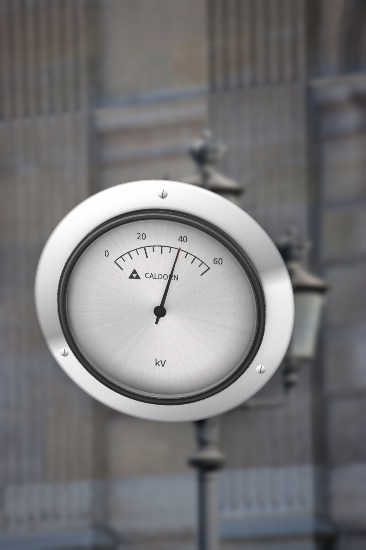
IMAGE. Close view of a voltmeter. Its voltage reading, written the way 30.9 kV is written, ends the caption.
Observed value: 40 kV
